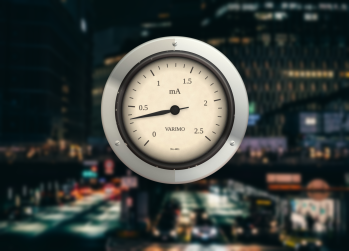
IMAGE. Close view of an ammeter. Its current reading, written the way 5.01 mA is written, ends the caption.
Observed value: 0.35 mA
